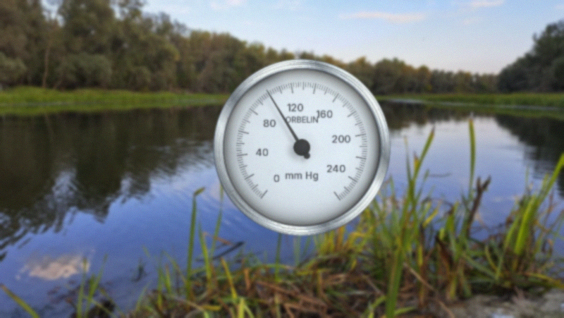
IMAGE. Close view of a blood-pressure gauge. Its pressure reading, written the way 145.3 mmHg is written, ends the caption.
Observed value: 100 mmHg
